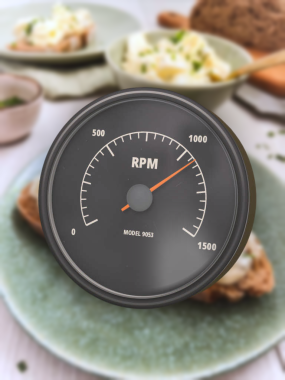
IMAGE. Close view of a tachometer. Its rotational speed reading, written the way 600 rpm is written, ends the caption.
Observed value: 1075 rpm
